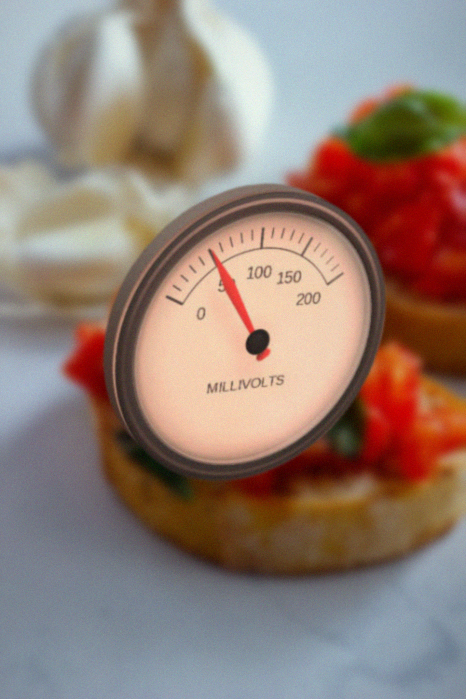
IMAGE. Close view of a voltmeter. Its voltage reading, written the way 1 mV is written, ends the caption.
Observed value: 50 mV
